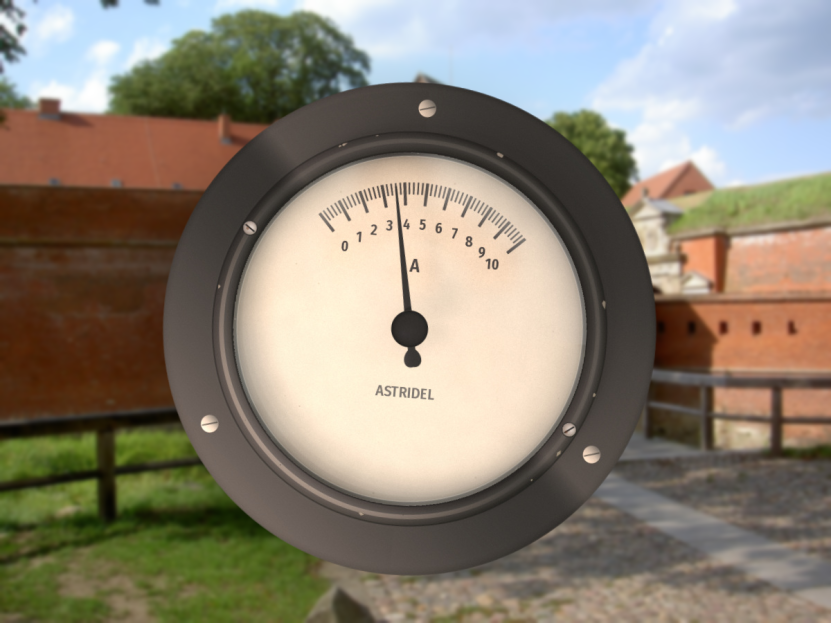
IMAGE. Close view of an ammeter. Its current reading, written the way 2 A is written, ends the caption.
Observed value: 3.6 A
